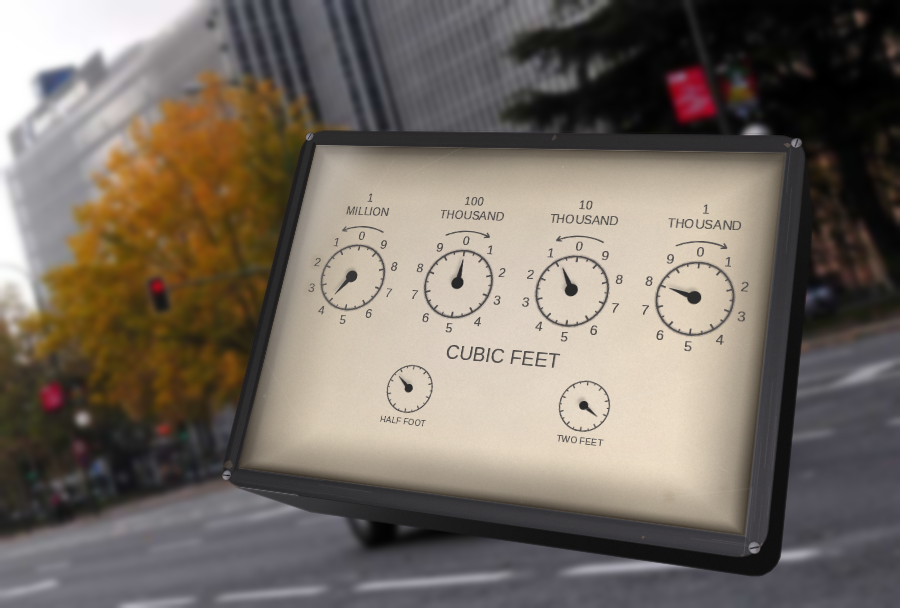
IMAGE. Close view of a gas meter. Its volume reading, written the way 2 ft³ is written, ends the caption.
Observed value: 400800 ft³
